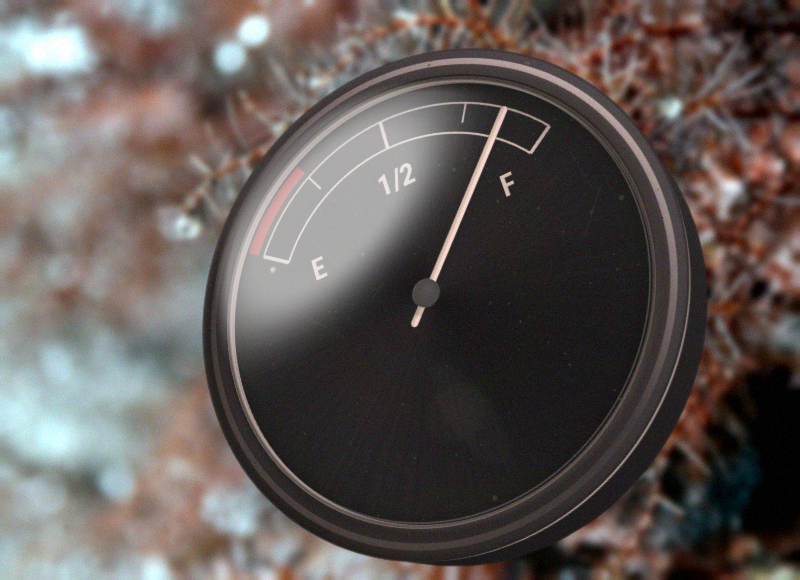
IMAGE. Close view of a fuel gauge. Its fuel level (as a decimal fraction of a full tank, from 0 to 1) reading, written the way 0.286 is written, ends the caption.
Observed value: 0.875
